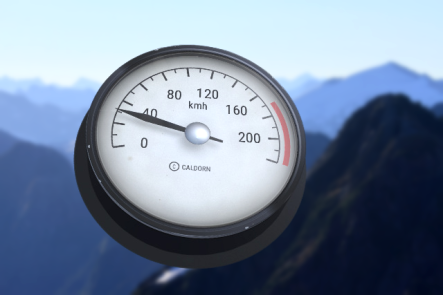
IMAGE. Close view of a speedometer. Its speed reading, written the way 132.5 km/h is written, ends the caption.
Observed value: 30 km/h
